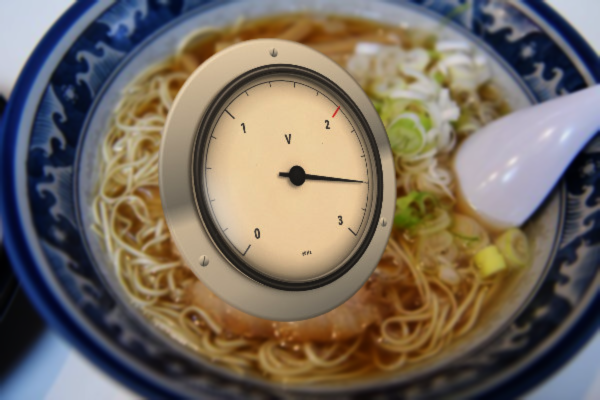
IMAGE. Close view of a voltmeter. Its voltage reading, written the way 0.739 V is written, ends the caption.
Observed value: 2.6 V
